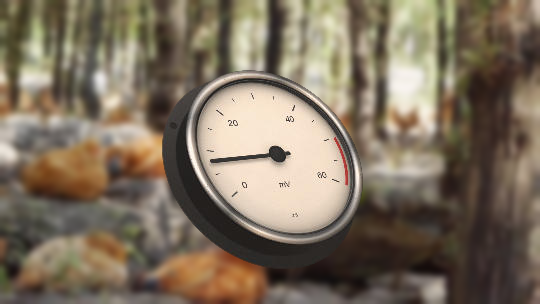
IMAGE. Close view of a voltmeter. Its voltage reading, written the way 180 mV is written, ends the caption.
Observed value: 7.5 mV
